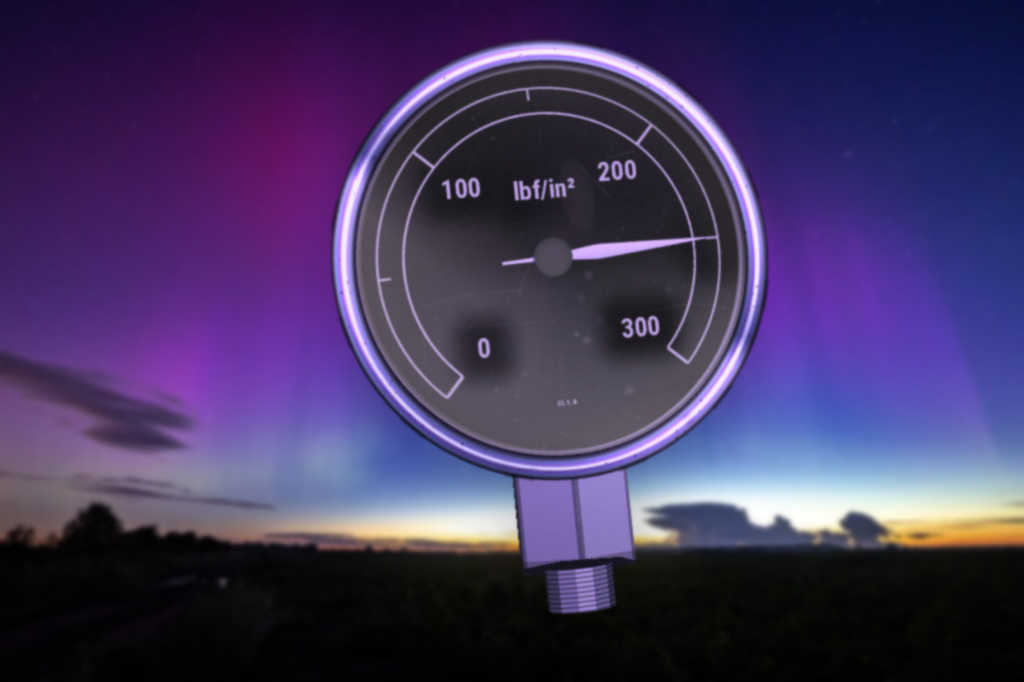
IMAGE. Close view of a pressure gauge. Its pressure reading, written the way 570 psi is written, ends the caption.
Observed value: 250 psi
